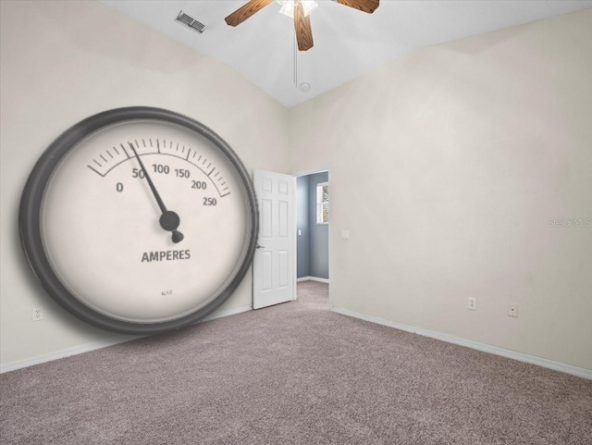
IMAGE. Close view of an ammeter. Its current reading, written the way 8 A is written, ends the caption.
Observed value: 60 A
